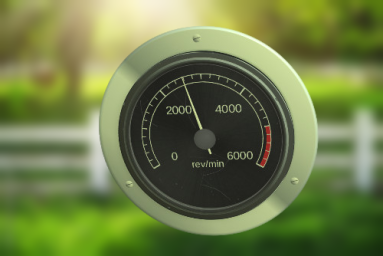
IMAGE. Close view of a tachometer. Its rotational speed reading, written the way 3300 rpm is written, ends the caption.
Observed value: 2600 rpm
